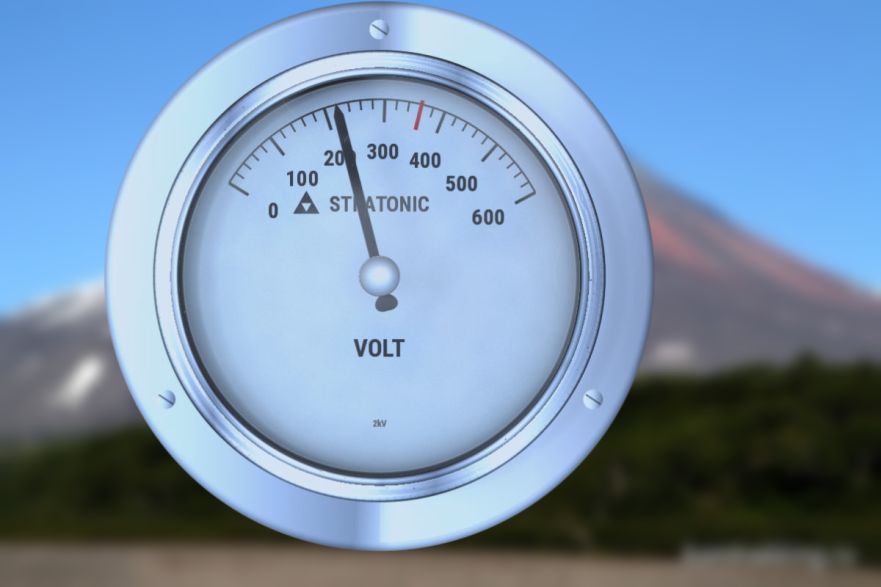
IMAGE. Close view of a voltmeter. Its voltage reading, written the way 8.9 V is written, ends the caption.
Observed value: 220 V
